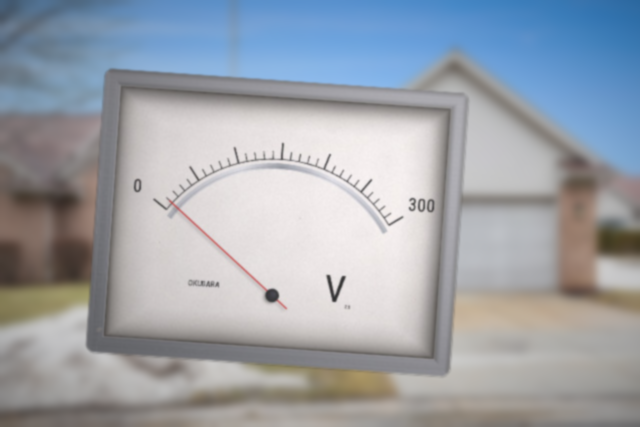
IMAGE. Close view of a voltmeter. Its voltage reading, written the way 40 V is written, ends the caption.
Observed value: 10 V
